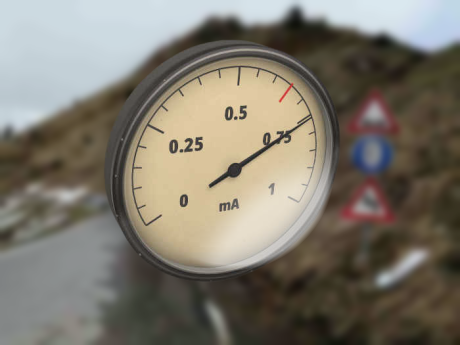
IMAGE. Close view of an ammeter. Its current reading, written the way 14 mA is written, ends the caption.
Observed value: 0.75 mA
